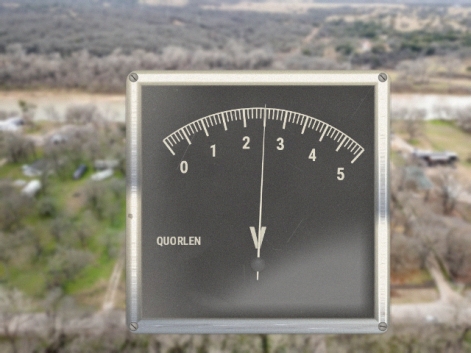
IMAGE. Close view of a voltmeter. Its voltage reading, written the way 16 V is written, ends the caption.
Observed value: 2.5 V
